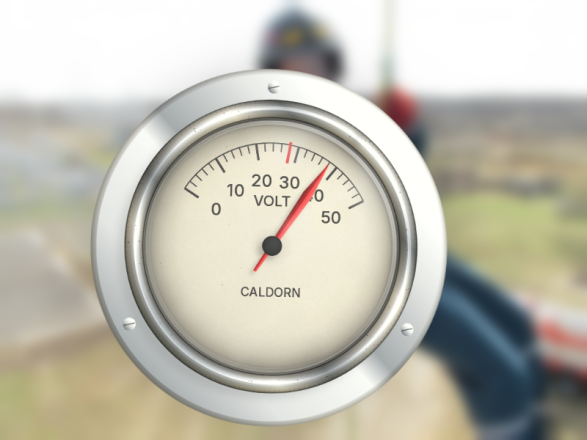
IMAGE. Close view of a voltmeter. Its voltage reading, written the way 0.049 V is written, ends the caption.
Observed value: 38 V
